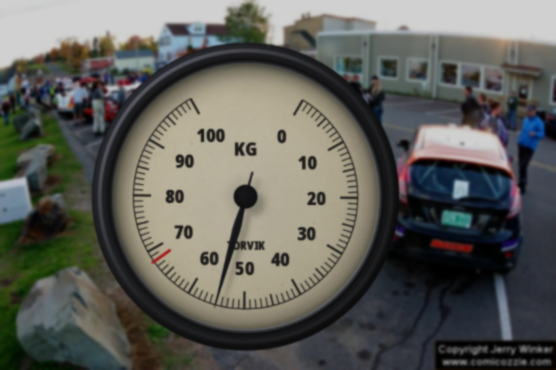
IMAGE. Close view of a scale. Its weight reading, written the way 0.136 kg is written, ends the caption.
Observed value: 55 kg
